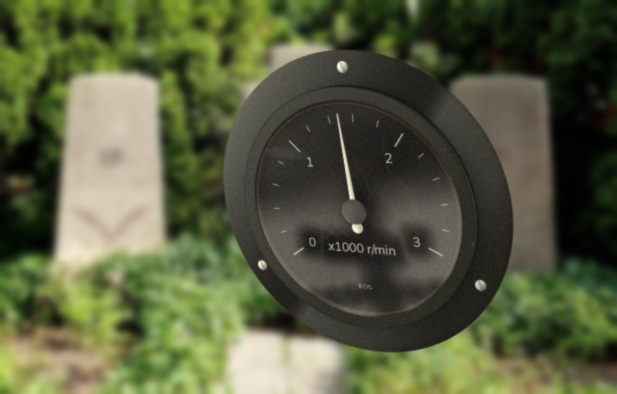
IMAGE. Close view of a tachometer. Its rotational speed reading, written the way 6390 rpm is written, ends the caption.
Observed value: 1500 rpm
